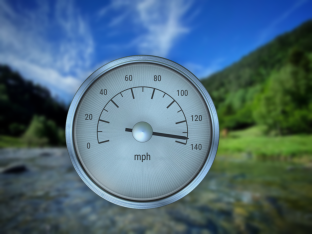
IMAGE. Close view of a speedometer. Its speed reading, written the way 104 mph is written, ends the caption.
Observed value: 135 mph
